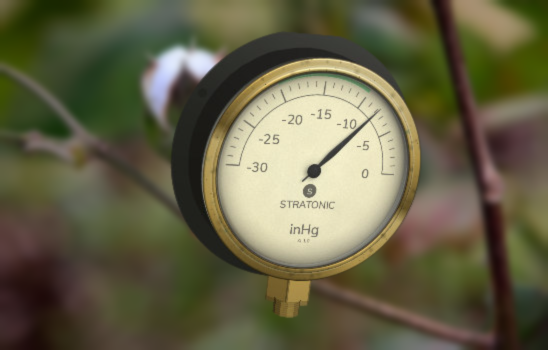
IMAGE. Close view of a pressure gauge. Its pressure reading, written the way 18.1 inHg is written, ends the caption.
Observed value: -8 inHg
